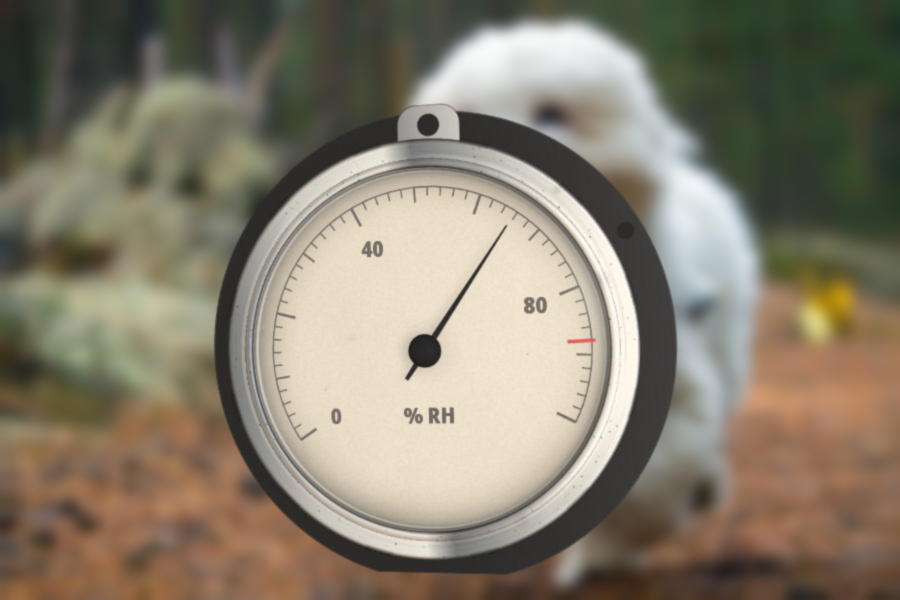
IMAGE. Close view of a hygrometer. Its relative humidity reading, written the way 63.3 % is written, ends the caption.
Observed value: 66 %
